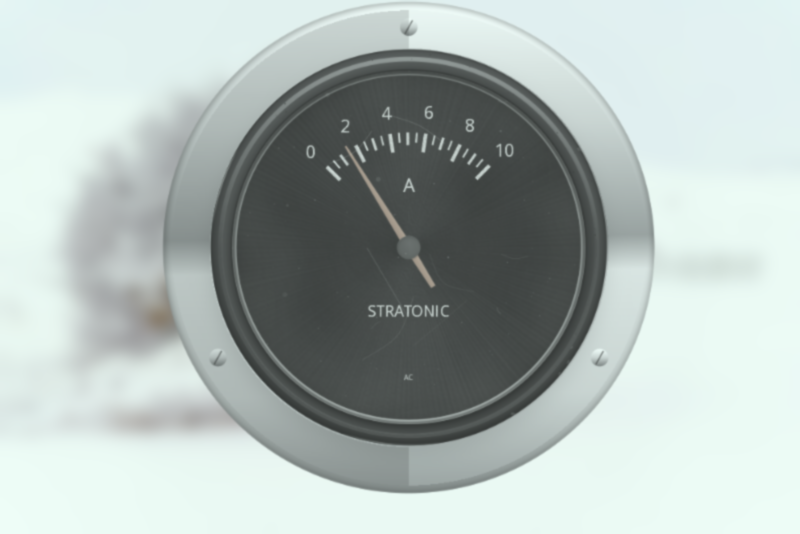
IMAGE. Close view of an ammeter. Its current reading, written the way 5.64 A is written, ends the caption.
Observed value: 1.5 A
